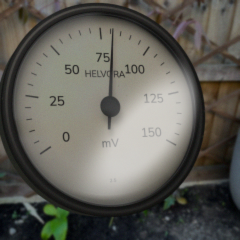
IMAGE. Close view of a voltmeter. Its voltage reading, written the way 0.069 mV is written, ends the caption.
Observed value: 80 mV
